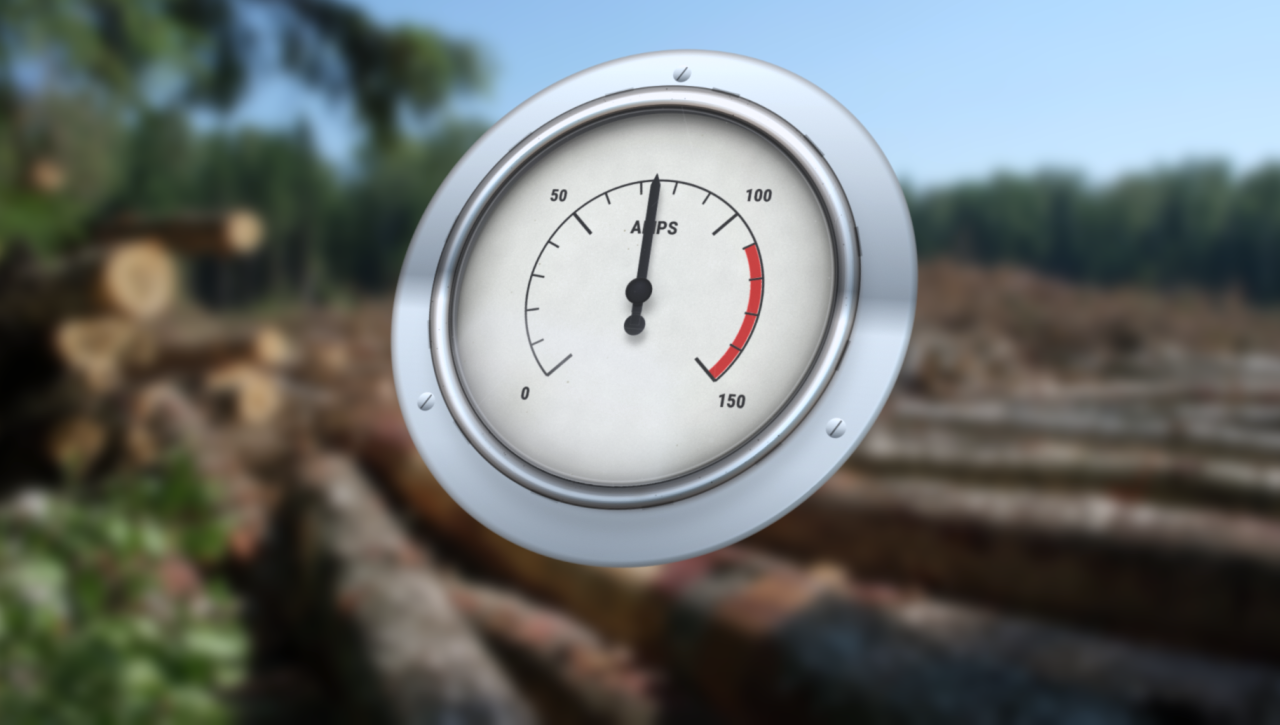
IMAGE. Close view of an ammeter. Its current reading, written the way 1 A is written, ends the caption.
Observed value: 75 A
